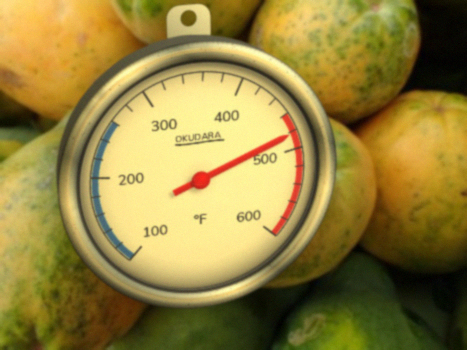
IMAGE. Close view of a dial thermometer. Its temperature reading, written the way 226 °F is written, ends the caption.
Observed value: 480 °F
